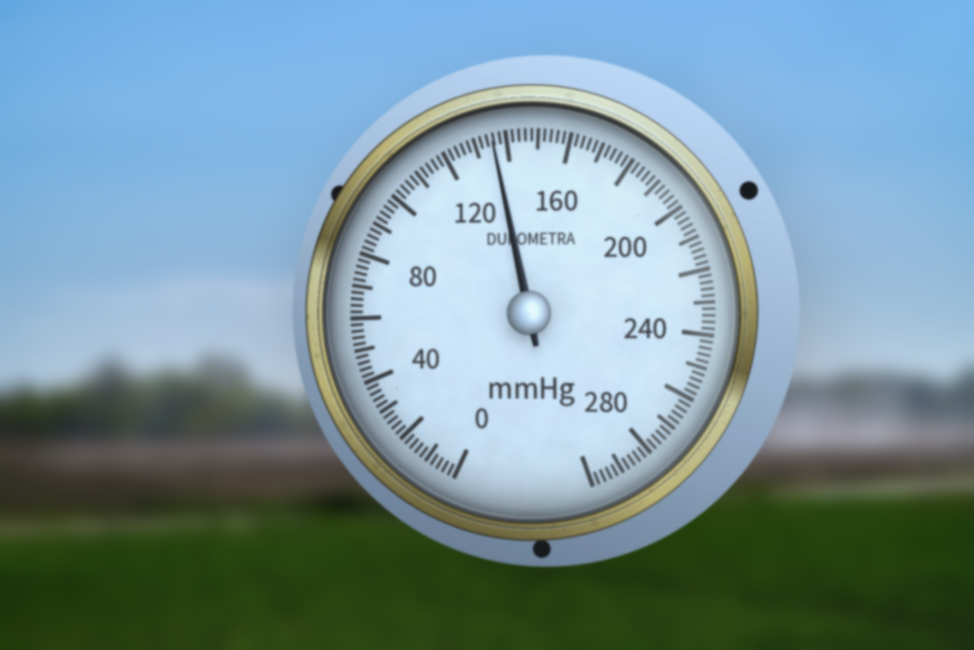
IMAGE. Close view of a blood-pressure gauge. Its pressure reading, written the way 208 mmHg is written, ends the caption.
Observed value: 136 mmHg
